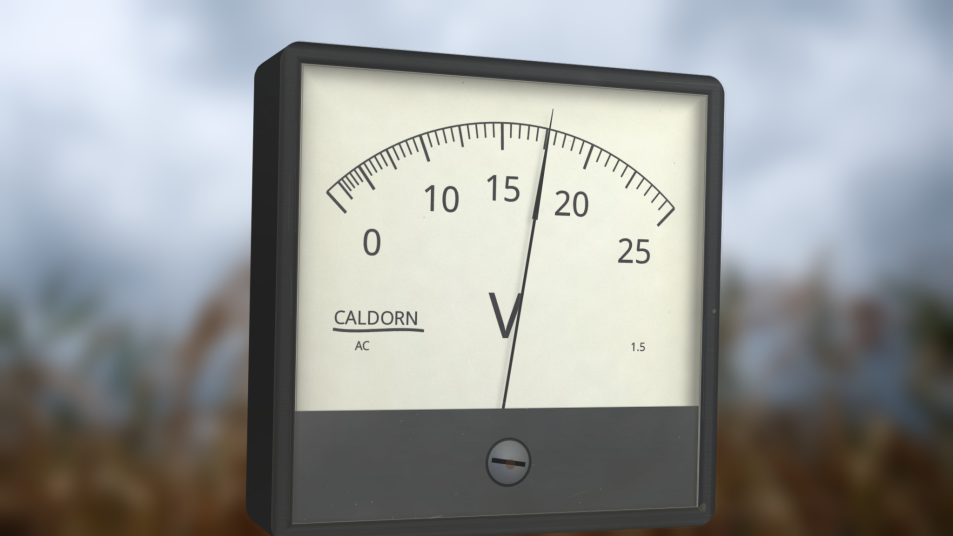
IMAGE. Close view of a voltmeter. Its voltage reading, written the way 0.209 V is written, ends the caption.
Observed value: 17.5 V
